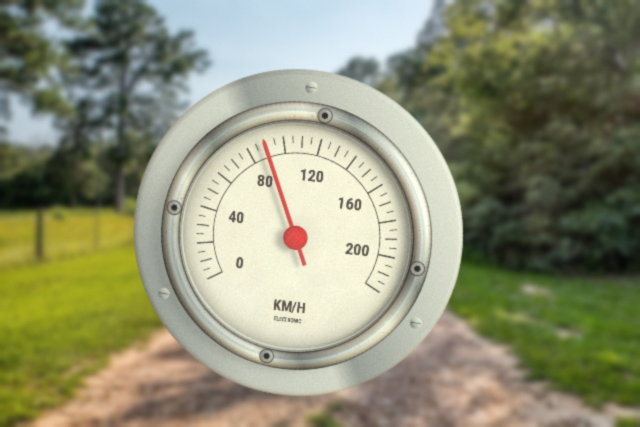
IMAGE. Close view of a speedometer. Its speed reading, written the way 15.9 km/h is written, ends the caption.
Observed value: 90 km/h
